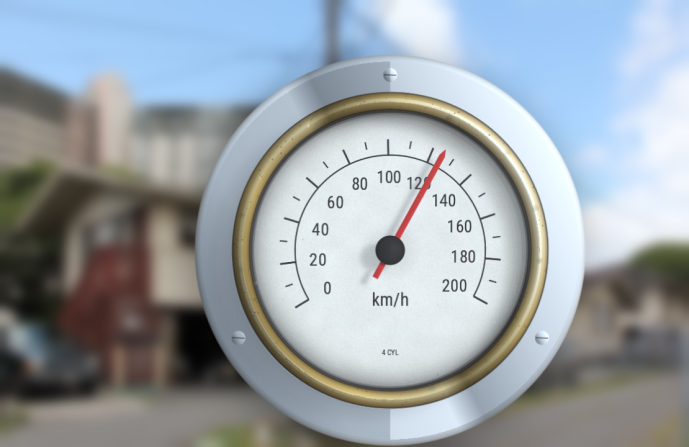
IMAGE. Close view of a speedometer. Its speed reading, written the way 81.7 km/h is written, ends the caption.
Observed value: 125 km/h
